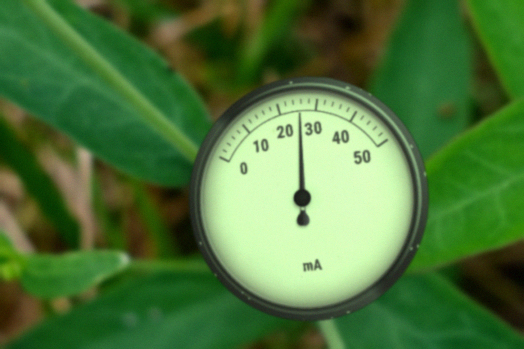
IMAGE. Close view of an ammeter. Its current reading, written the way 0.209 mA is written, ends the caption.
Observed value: 26 mA
